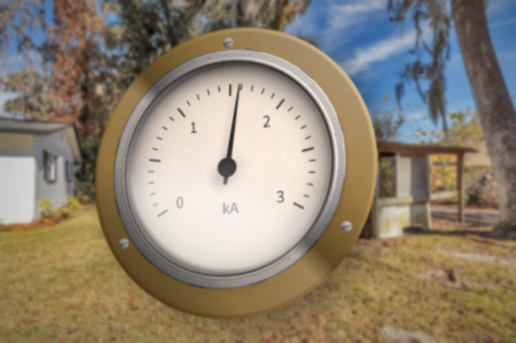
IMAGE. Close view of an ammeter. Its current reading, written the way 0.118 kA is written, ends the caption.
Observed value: 1.6 kA
